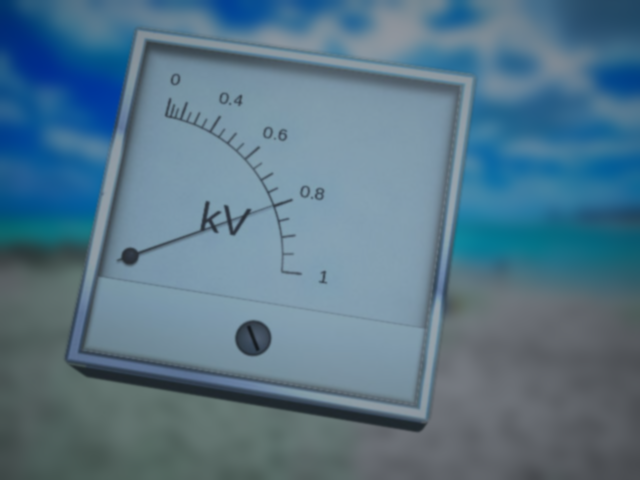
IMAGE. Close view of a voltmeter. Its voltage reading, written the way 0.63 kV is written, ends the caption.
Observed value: 0.8 kV
